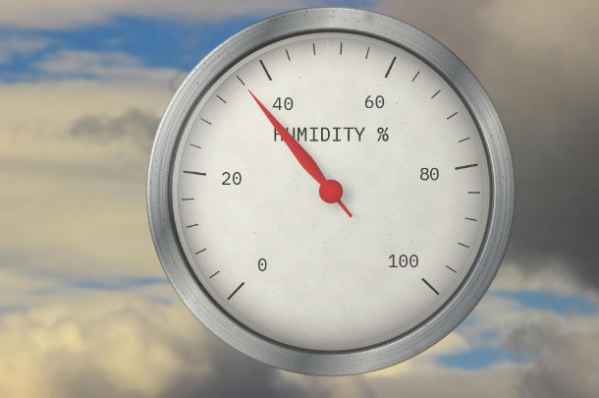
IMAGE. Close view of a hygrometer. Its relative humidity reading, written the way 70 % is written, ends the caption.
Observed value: 36 %
